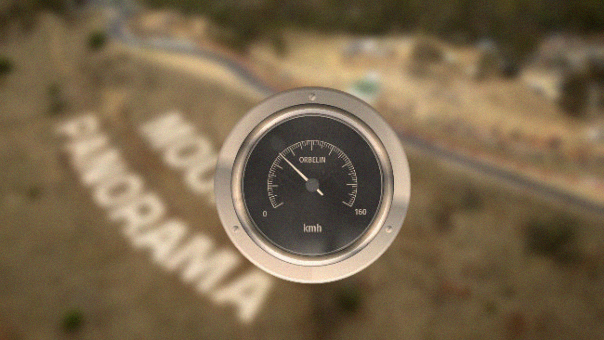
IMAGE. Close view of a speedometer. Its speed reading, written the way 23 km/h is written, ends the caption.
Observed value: 50 km/h
